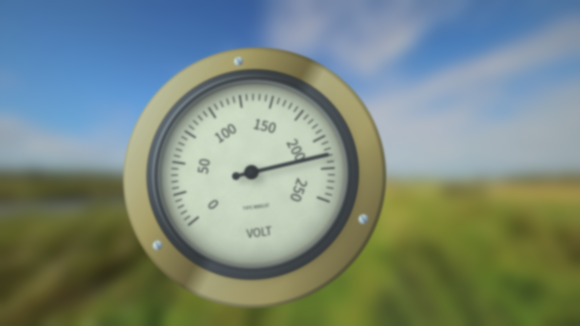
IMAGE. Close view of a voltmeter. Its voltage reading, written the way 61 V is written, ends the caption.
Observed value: 215 V
